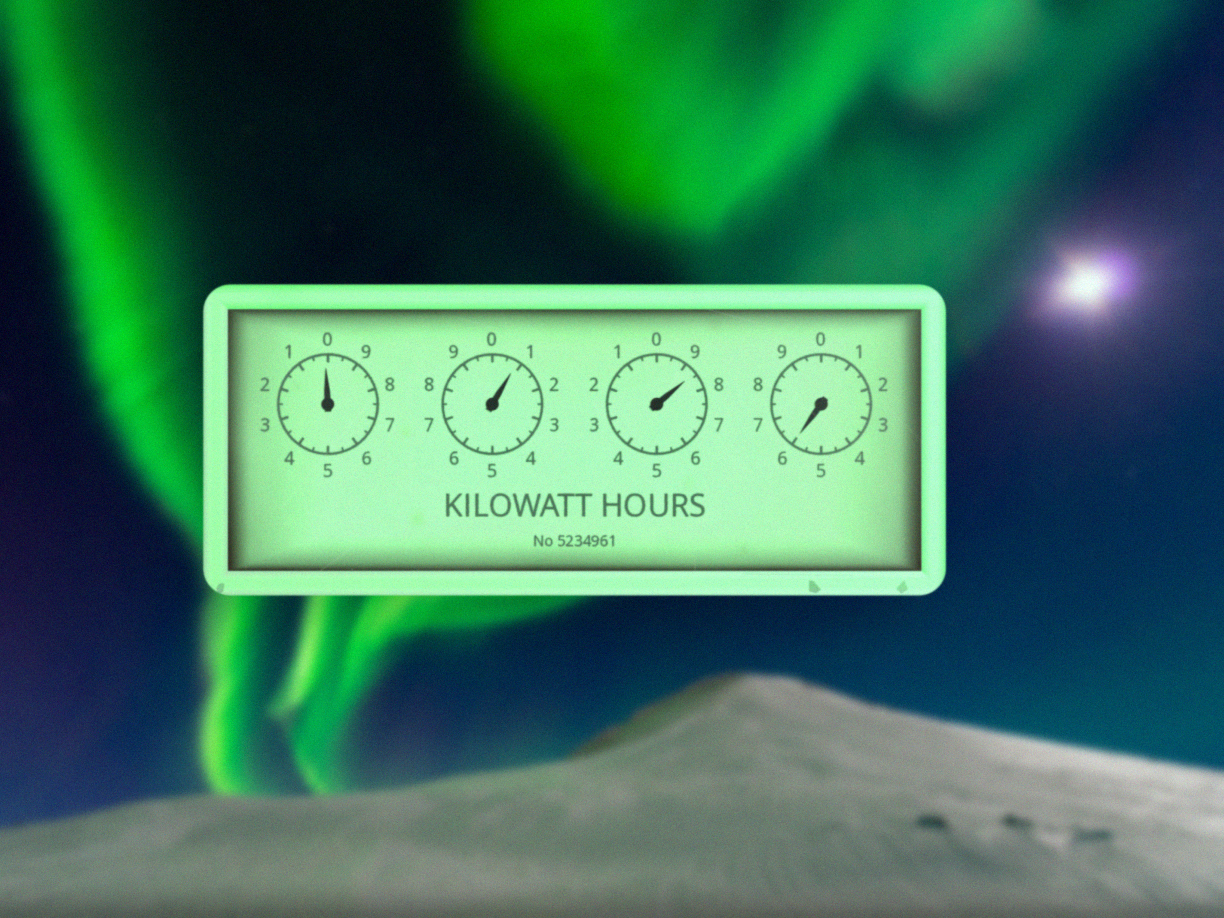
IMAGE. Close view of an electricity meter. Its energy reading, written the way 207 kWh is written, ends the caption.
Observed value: 86 kWh
